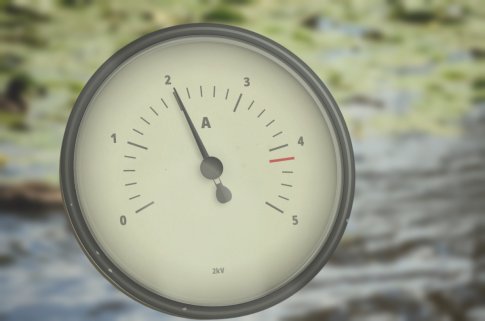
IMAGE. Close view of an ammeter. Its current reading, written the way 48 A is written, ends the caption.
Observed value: 2 A
